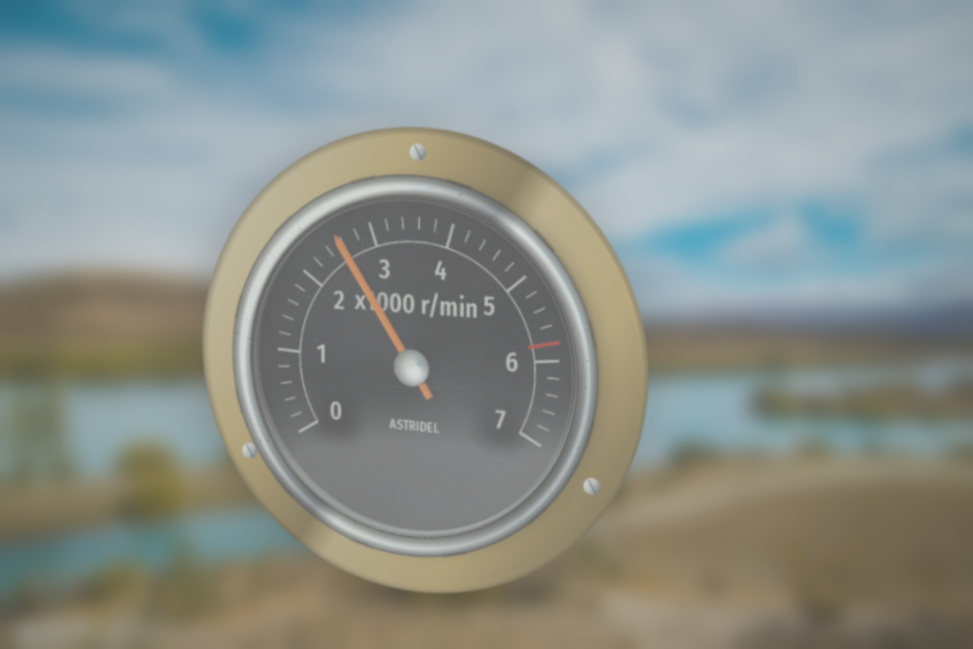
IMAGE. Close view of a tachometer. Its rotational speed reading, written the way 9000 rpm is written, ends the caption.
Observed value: 2600 rpm
